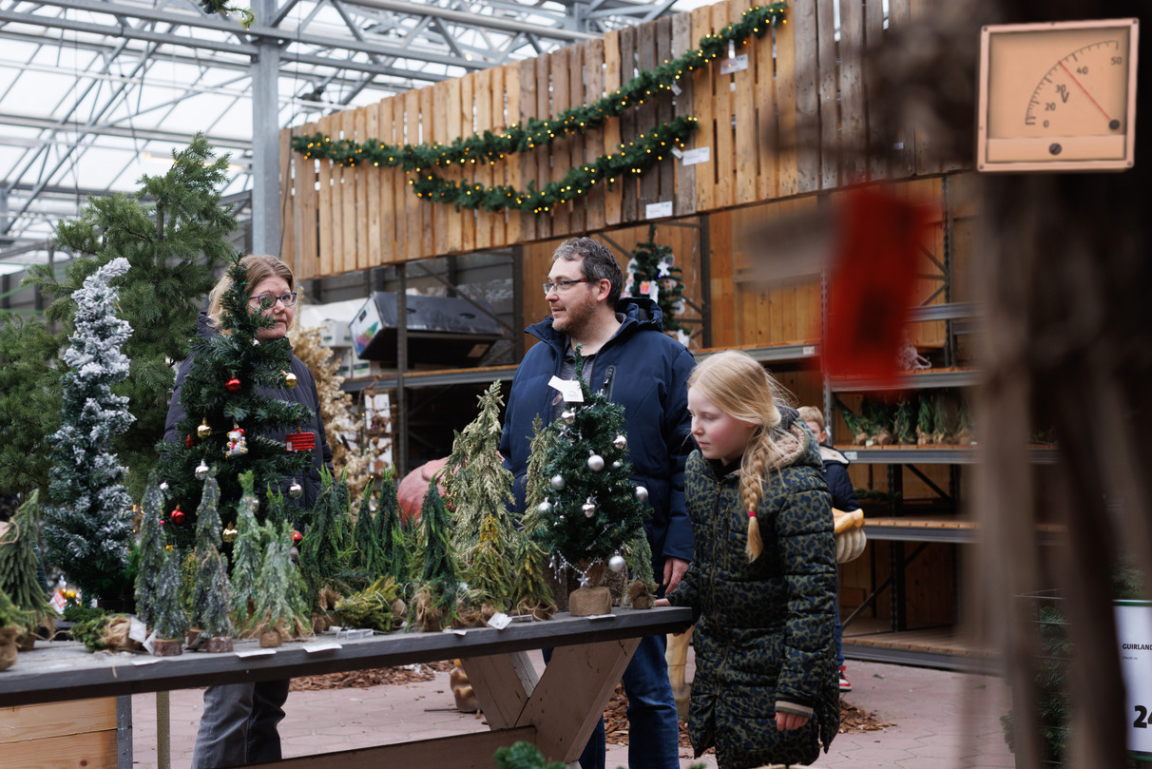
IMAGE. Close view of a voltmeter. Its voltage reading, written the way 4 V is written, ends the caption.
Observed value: 36 V
